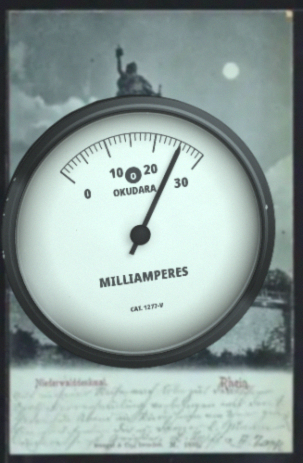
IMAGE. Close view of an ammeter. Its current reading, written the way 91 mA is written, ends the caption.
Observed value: 25 mA
